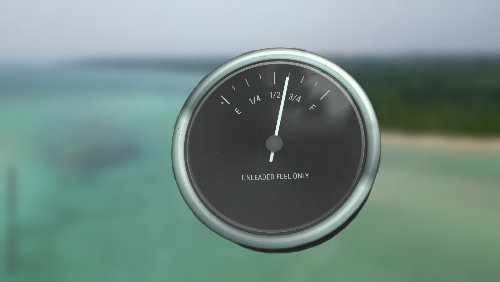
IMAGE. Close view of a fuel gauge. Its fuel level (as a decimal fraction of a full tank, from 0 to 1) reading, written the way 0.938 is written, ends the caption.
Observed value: 0.625
